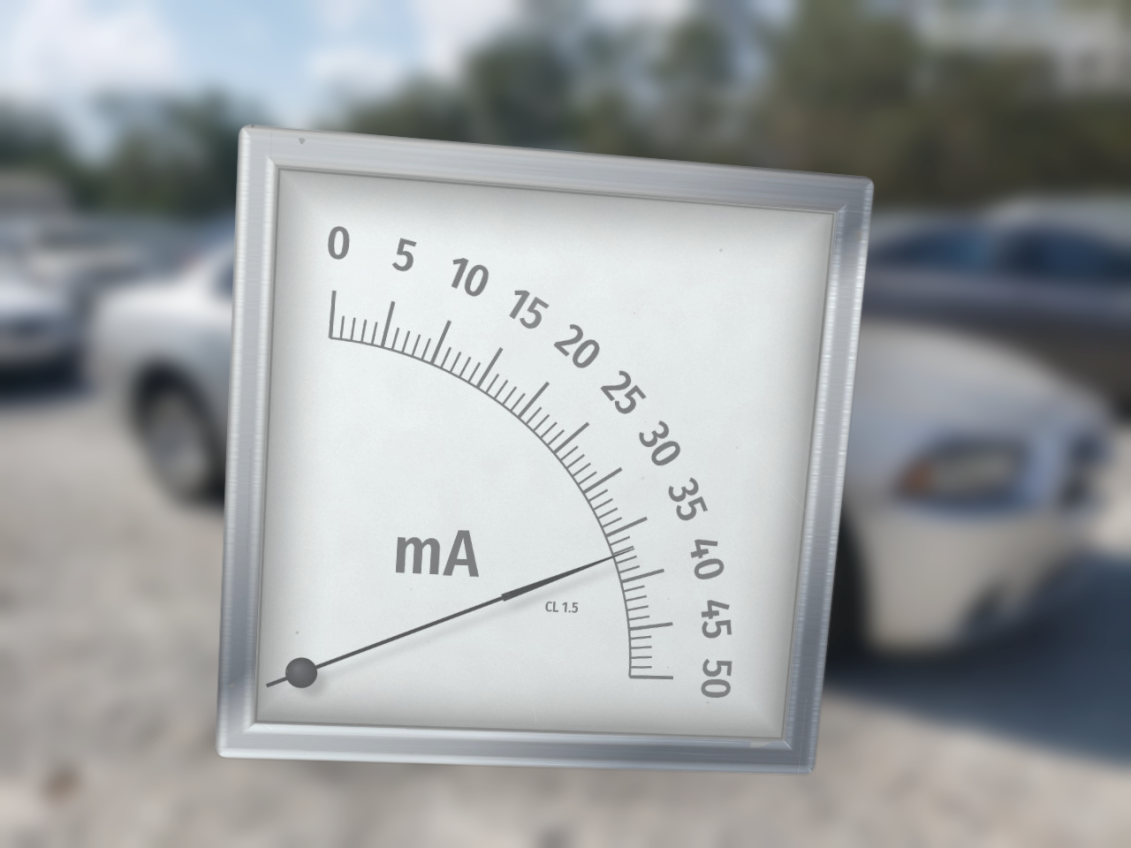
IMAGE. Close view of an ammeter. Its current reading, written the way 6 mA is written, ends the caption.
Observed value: 37 mA
